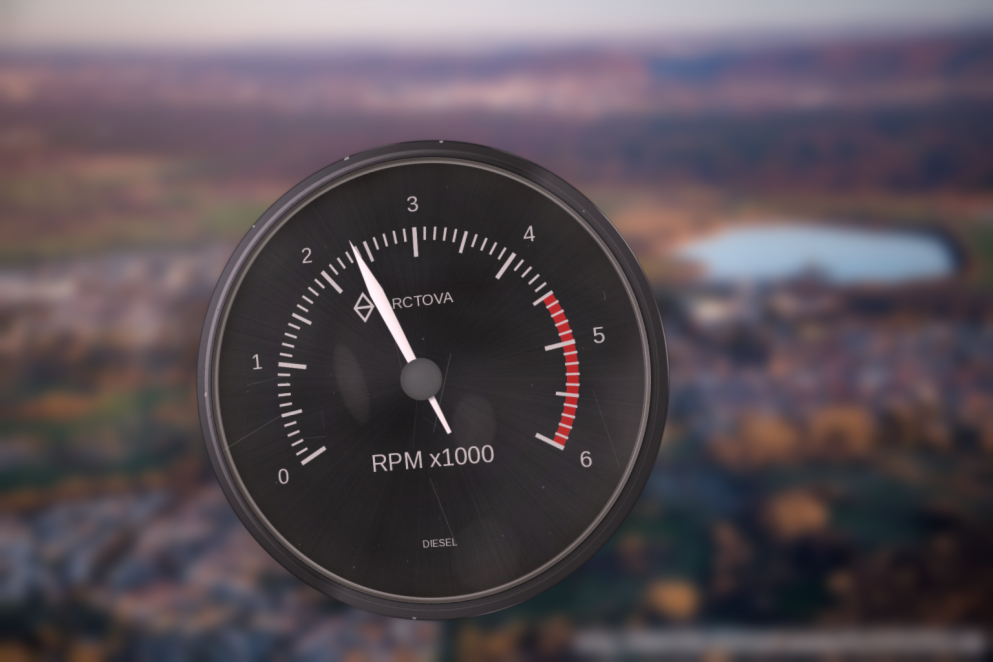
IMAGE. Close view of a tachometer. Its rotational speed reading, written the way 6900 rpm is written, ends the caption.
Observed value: 2400 rpm
